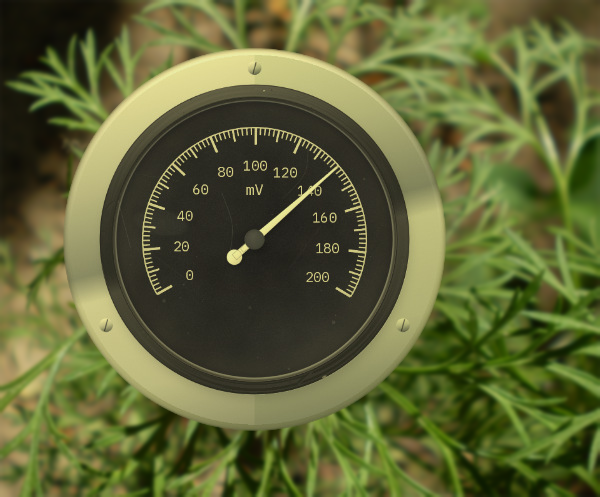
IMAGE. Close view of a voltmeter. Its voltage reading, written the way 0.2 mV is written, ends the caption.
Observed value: 140 mV
